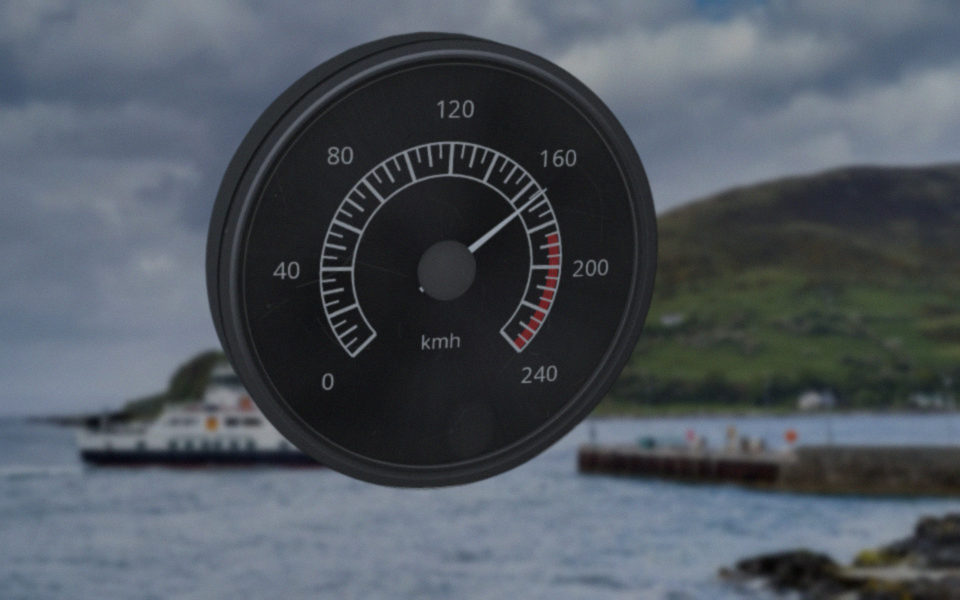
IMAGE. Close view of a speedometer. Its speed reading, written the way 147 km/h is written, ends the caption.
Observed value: 165 km/h
